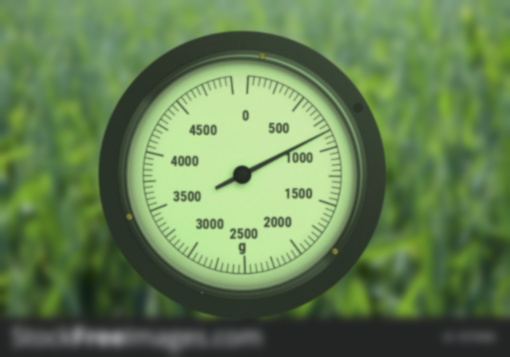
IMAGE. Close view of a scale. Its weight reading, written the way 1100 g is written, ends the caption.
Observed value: 850 g
